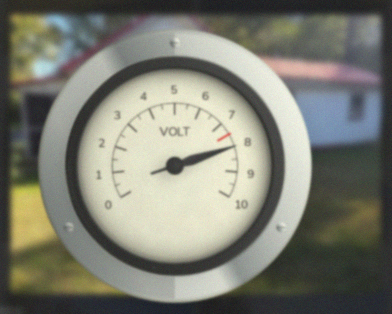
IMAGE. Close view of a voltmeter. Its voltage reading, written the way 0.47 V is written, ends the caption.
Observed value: 8 V
